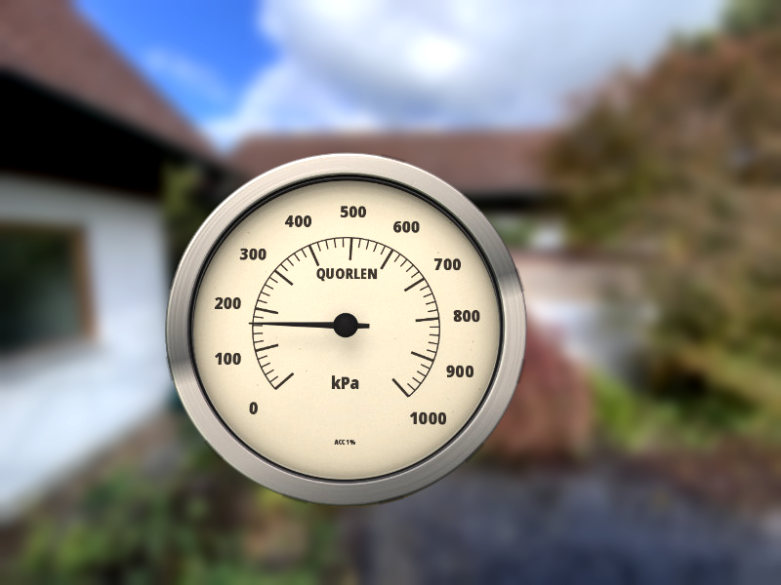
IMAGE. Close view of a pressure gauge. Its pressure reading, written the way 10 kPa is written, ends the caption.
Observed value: 160 kPa
